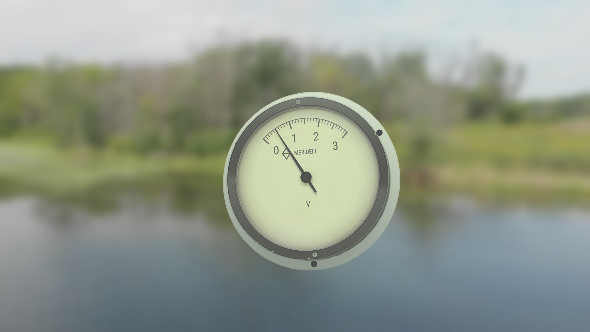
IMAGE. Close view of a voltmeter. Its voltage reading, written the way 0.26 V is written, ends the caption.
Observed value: 0.5 V
